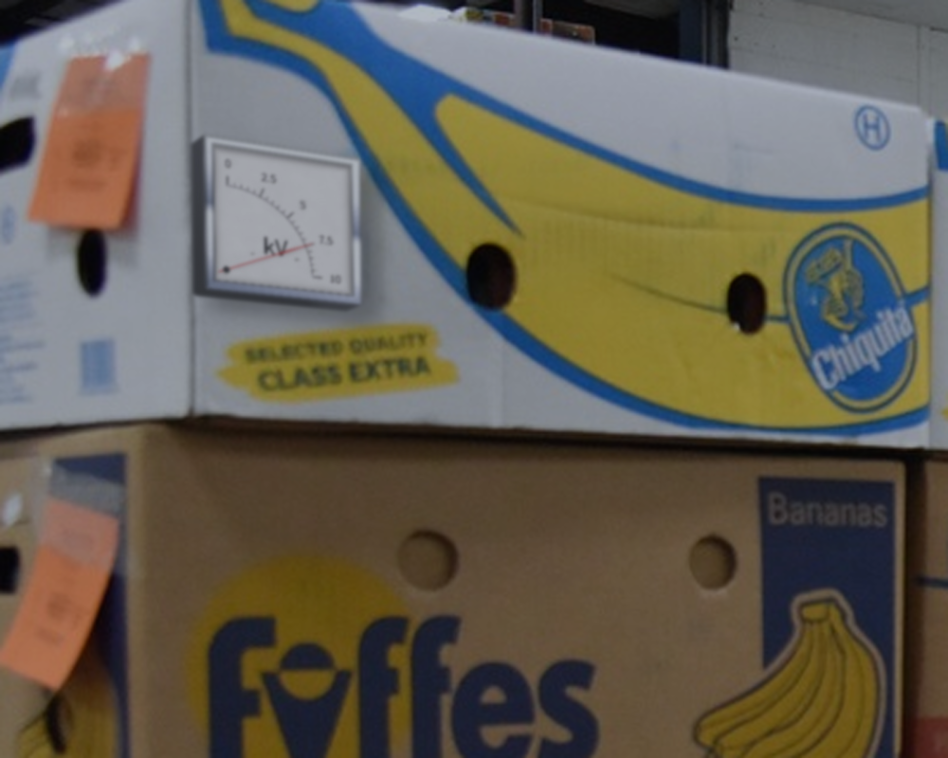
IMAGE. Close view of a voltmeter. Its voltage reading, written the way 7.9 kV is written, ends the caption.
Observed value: 7.5 kV
